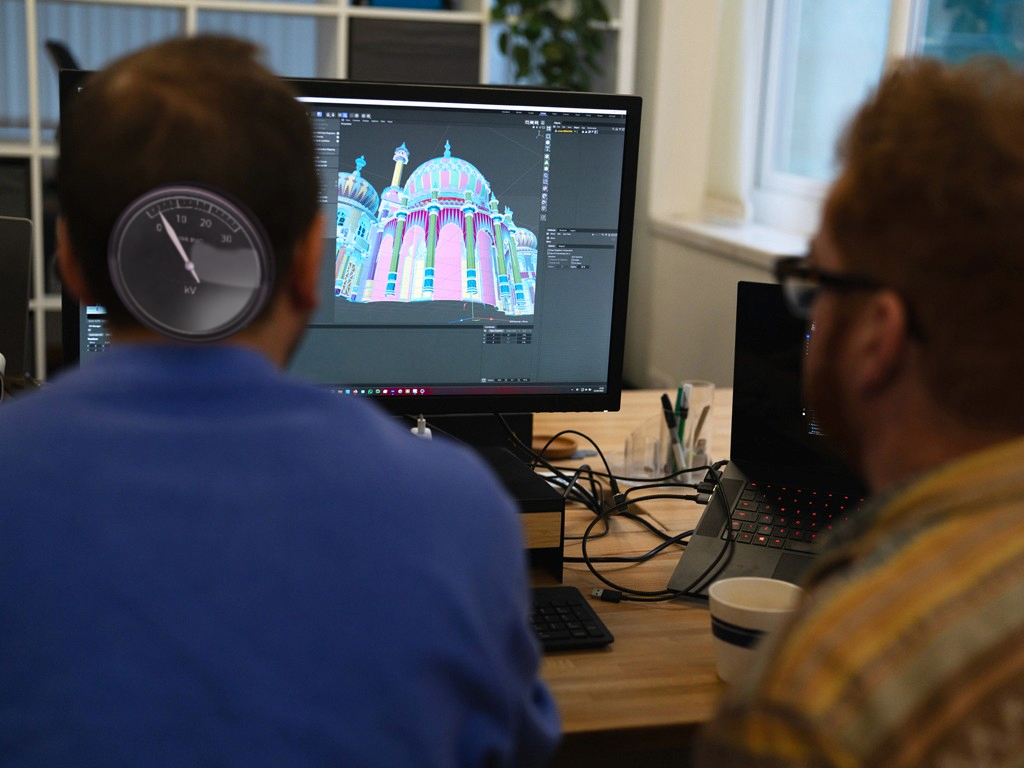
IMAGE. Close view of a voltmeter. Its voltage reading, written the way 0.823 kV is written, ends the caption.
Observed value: 4 kV
